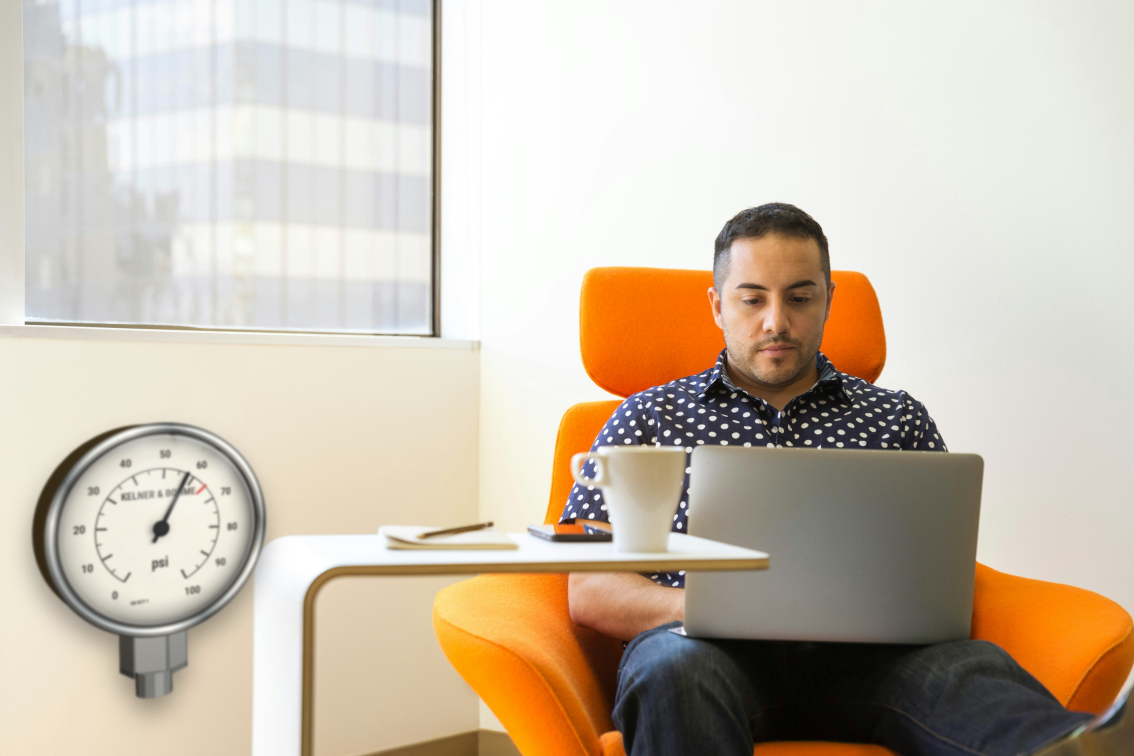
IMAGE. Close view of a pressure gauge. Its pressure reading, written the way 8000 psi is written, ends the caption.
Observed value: 57.5 psi
